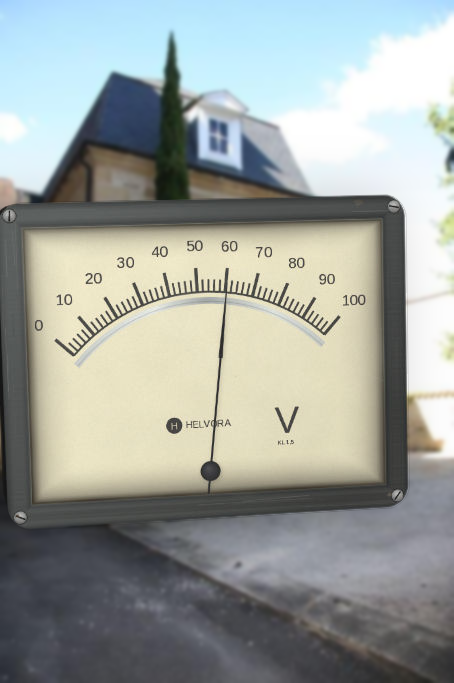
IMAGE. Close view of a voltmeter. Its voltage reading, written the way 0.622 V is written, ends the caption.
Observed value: 60 V
